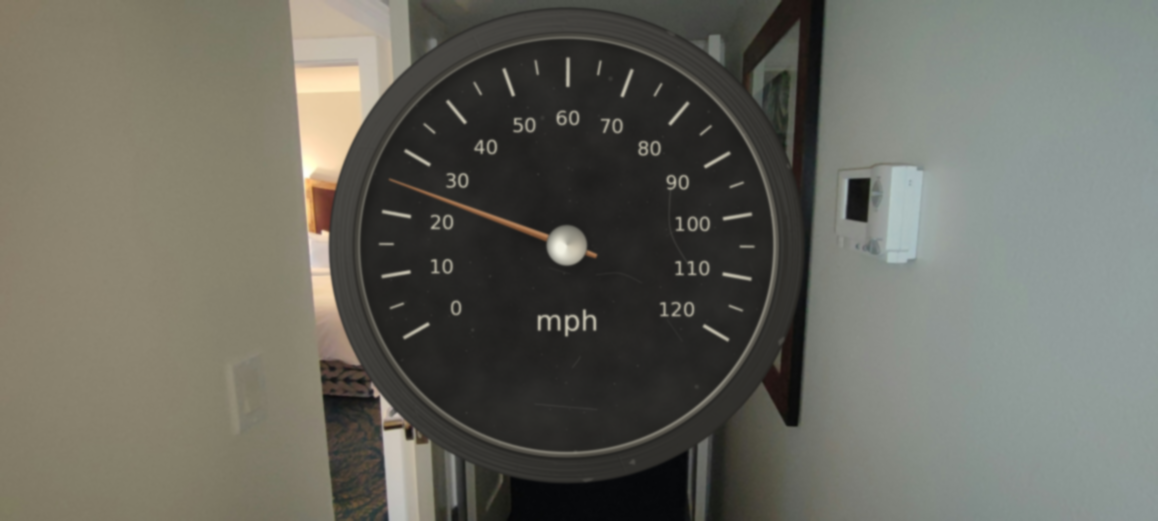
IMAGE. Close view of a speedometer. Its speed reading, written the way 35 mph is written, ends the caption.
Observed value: 25 mph
